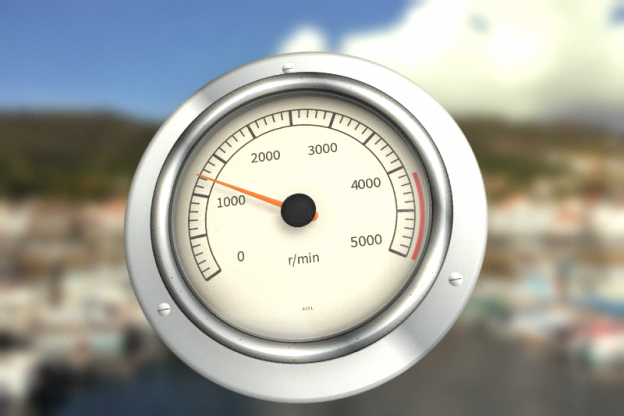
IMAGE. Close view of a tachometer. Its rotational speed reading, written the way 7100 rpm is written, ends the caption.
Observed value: 1200 rpm
